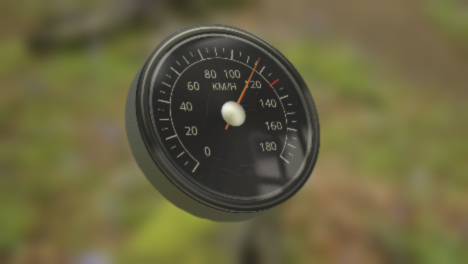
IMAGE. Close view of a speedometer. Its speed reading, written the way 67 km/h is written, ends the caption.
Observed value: 115 km/h
